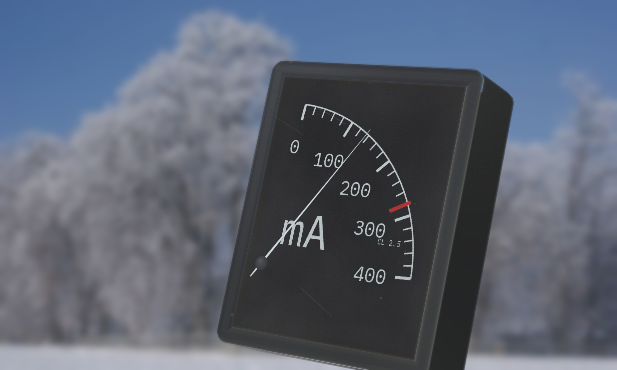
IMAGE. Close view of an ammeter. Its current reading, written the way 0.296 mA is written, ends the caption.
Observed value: 140 mA
